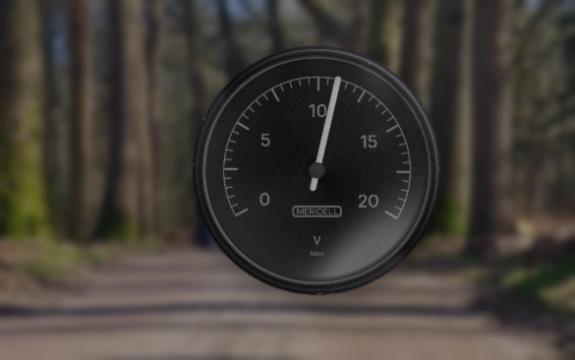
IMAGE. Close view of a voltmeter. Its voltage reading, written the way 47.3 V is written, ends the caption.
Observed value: 11 V
